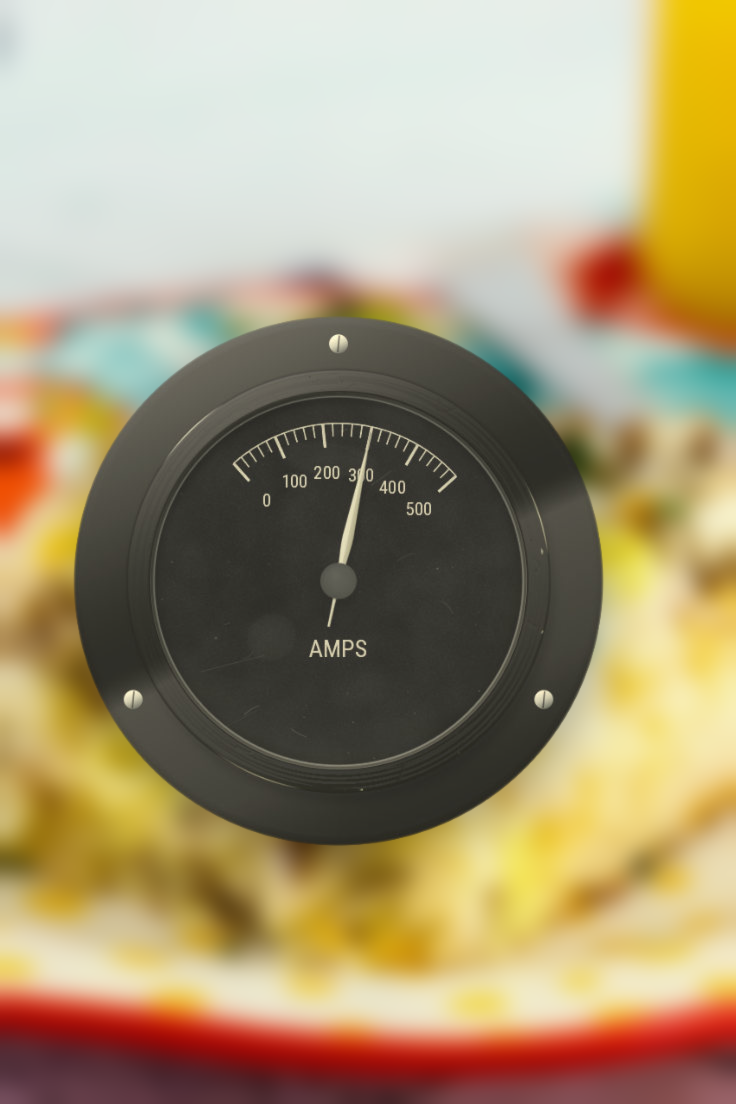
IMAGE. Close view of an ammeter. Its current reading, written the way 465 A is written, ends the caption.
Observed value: 300 A
